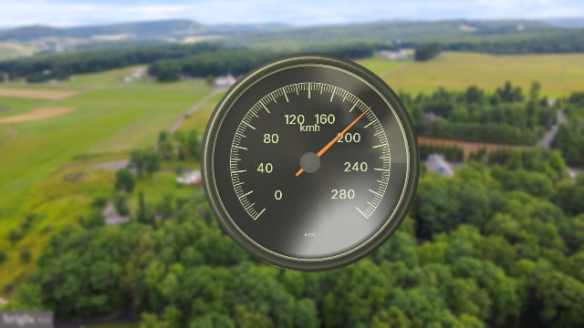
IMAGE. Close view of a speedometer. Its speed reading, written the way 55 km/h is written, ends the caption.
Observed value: 190 km/h
